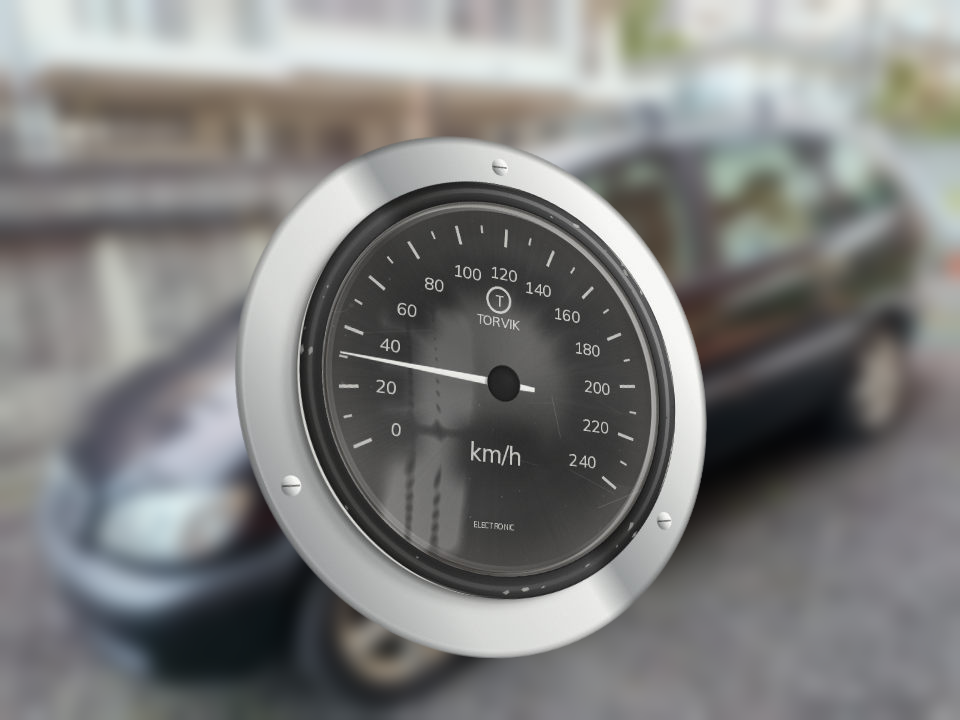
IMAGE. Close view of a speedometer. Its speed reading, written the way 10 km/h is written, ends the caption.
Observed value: 30 km/h
